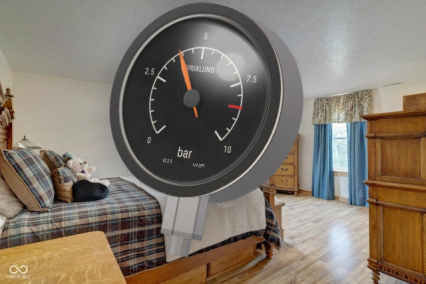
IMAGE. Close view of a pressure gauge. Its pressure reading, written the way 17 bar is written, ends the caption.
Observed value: 4 bar
